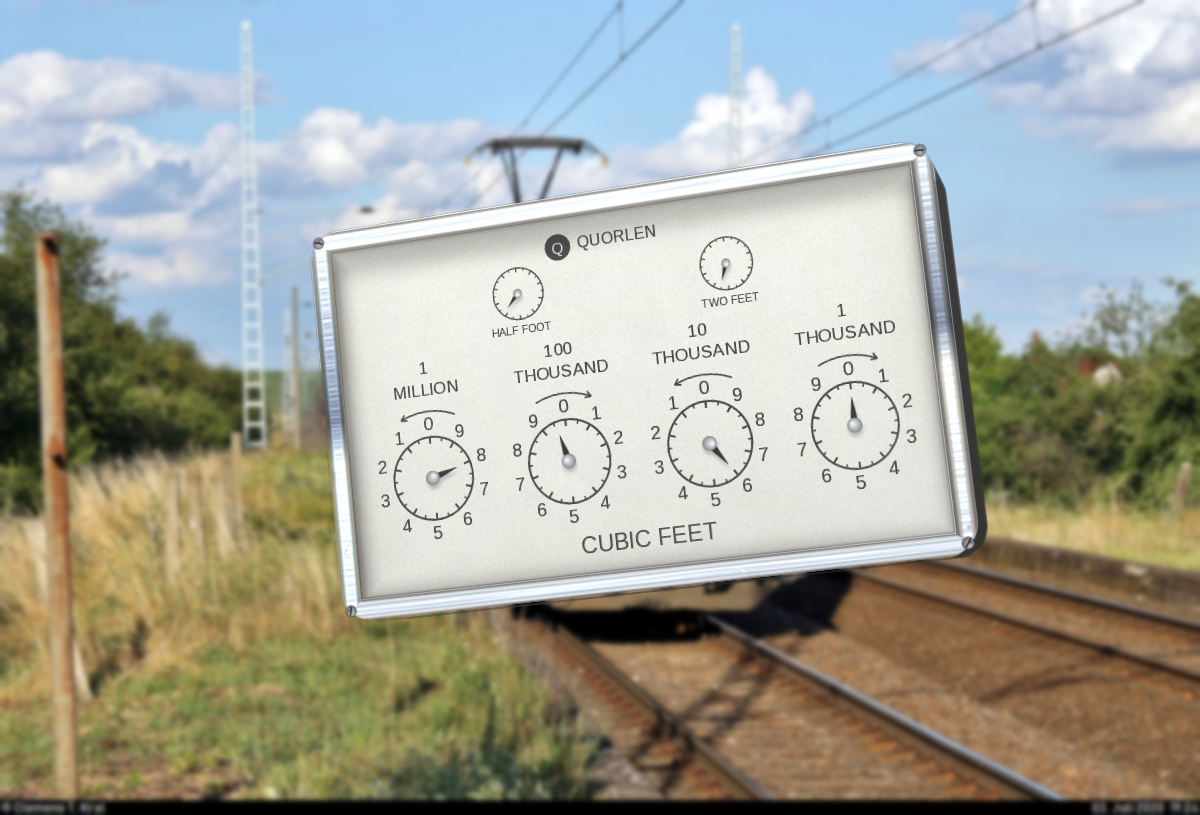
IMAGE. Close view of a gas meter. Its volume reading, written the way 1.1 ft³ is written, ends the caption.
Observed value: 796000 ft³
